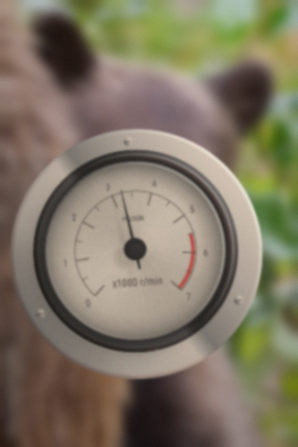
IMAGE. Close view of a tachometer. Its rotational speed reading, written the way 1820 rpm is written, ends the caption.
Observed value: 3250 rpm
